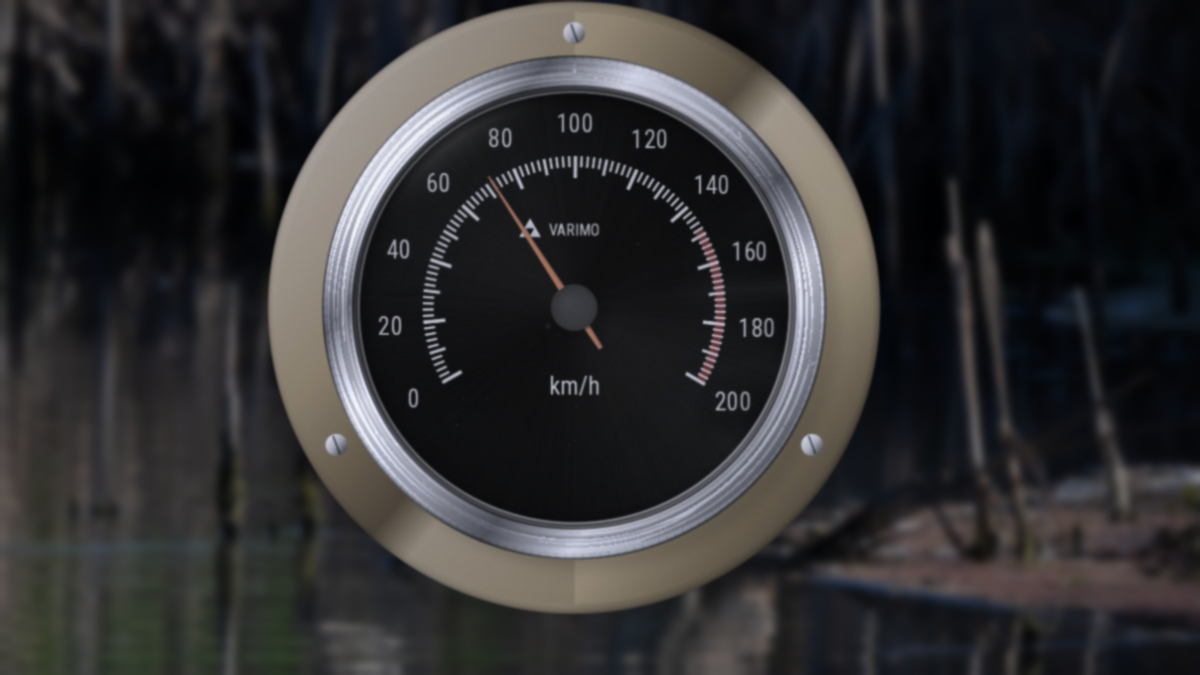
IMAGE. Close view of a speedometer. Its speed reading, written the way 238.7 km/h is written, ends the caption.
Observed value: 72 km/h
